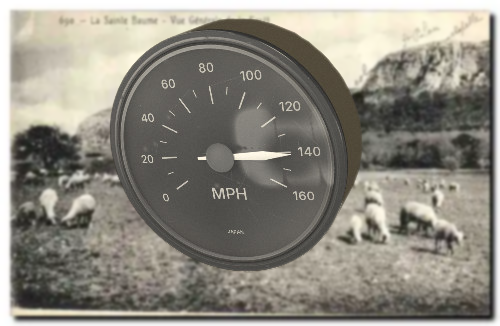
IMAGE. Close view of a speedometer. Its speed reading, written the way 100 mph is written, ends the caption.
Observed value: 140 mph
